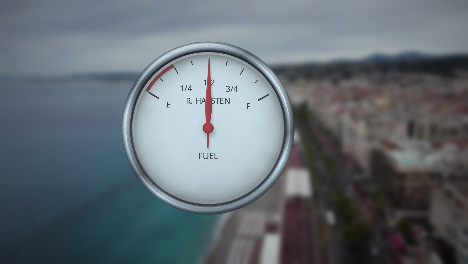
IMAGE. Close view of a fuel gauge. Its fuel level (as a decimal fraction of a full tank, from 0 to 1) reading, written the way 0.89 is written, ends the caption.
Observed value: 0.5
